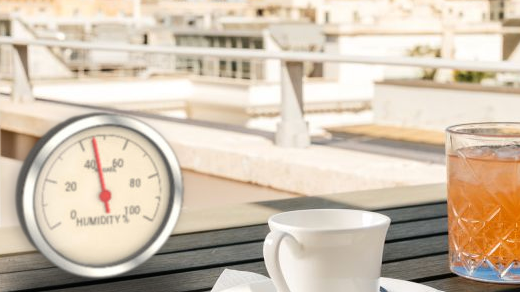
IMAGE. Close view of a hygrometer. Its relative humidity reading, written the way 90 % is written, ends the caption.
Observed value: 45 %
